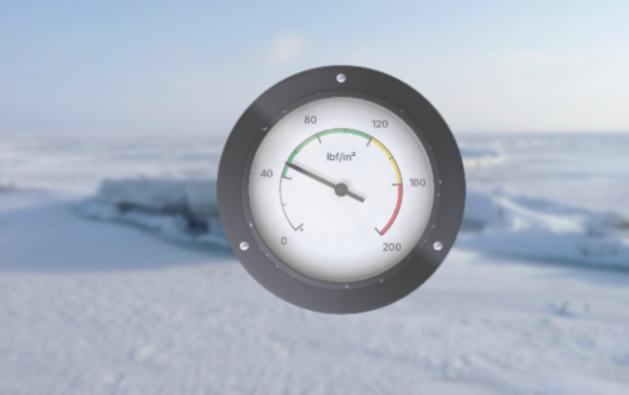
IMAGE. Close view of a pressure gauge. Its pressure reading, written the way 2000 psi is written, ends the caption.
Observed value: 50 psi
